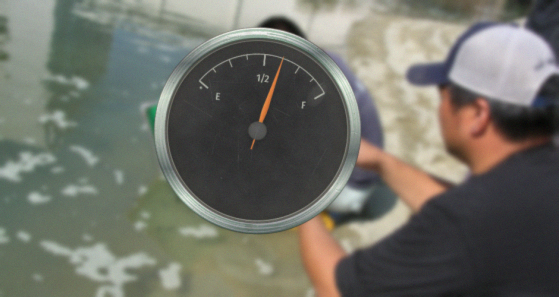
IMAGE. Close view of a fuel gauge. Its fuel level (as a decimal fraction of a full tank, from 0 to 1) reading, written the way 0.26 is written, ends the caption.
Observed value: 0.625
